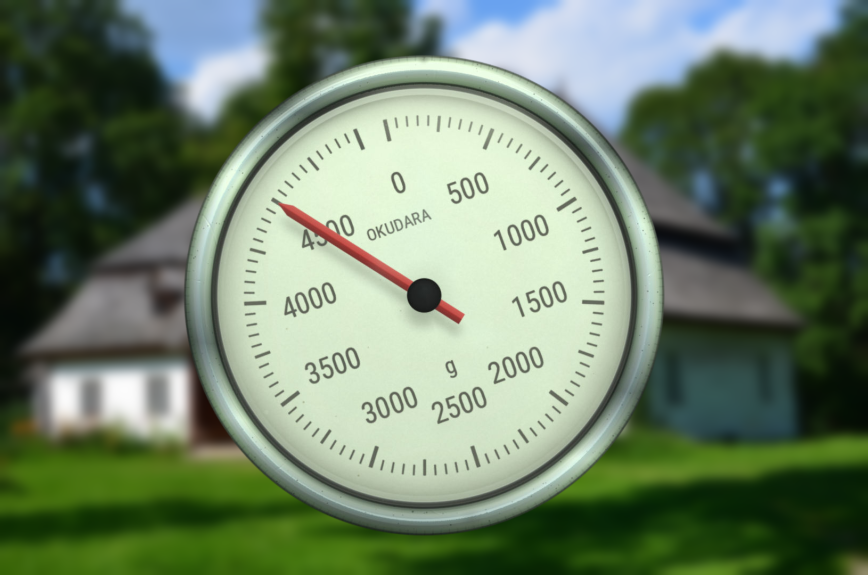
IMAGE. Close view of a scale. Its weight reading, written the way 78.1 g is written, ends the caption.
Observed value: 4500 g
